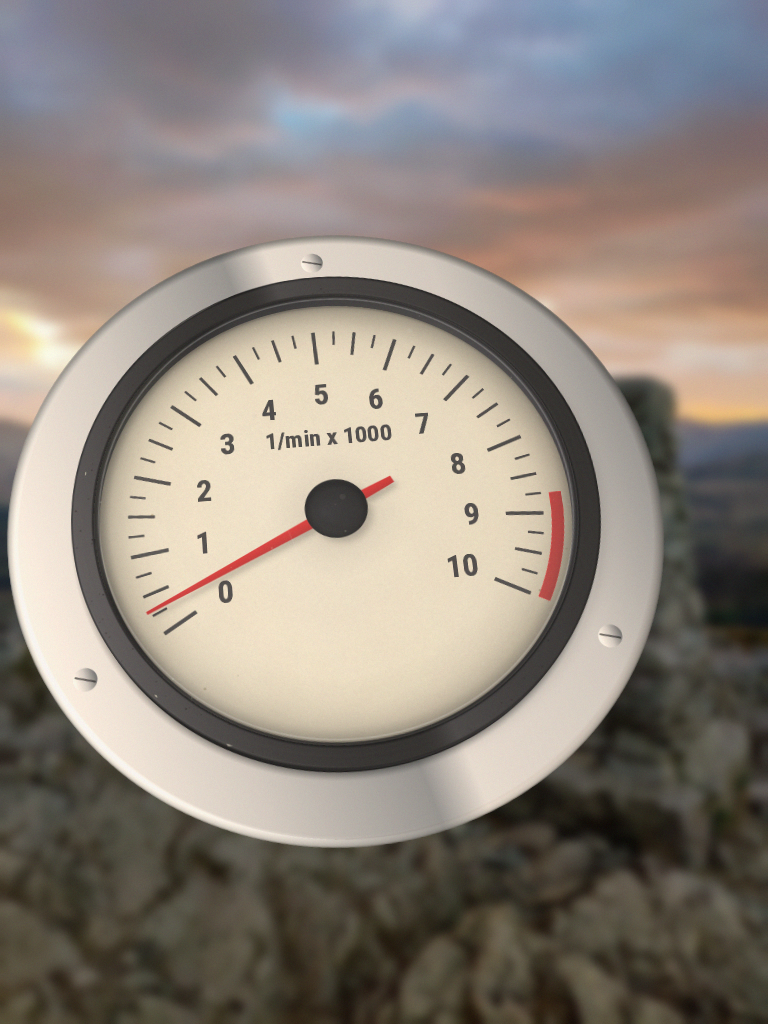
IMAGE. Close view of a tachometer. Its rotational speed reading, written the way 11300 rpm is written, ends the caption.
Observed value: 250 rpm
